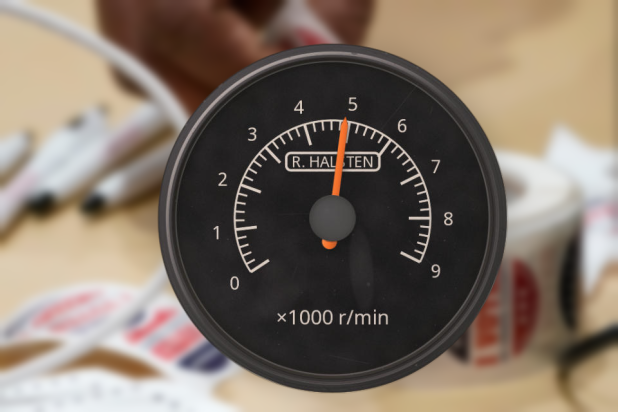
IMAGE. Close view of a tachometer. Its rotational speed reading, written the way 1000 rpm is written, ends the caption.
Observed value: 4900 rpm
